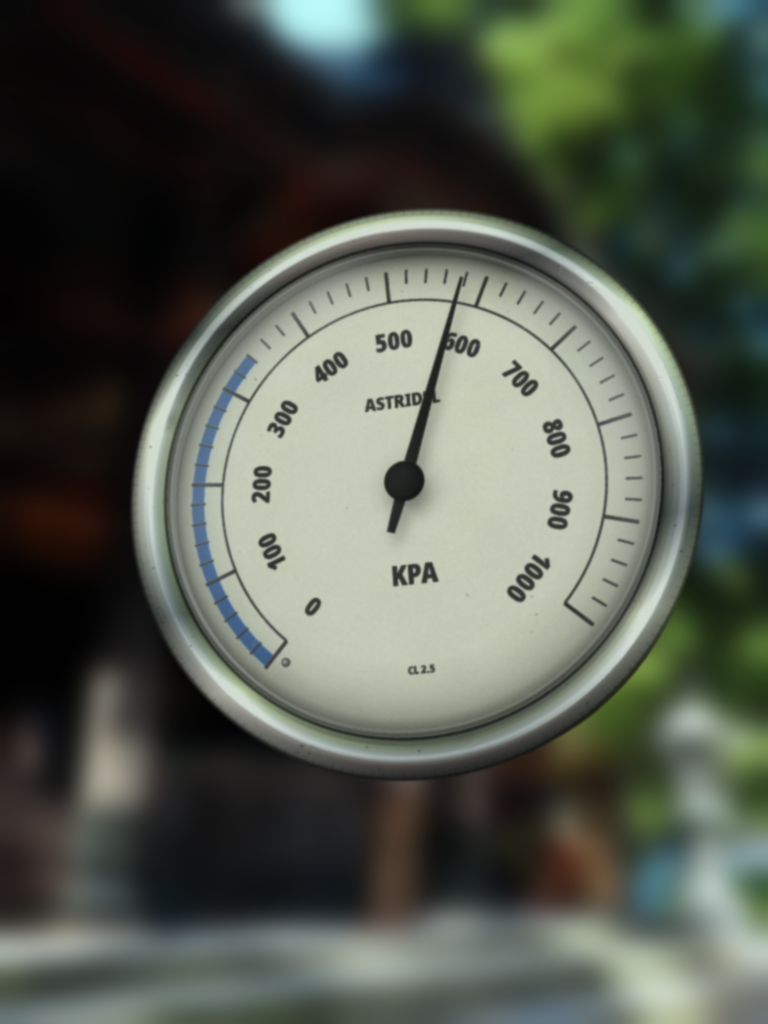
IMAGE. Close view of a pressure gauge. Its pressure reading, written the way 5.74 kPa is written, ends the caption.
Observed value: 580 kPa
